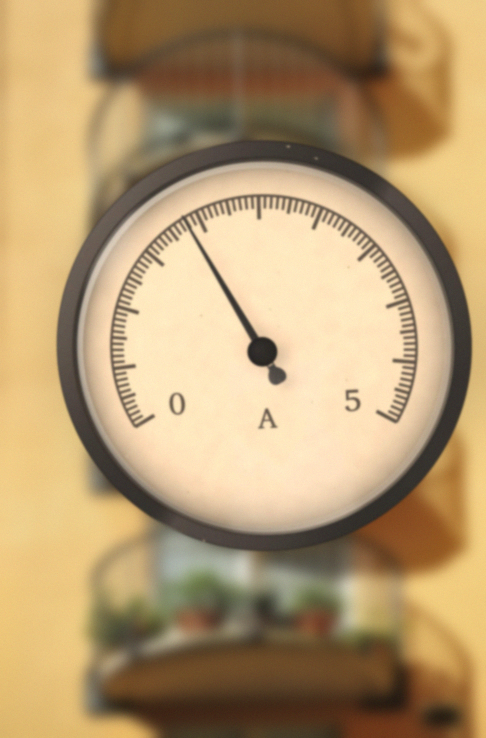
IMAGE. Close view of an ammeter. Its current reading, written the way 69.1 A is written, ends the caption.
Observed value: 1.9 A
